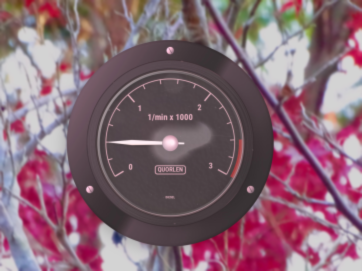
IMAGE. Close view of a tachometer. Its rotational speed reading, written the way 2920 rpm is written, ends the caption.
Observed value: 400 rpm
